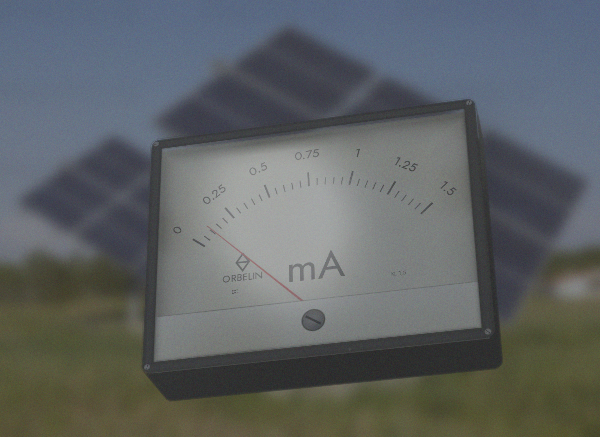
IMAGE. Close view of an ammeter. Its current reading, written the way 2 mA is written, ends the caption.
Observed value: 0.1 mA
